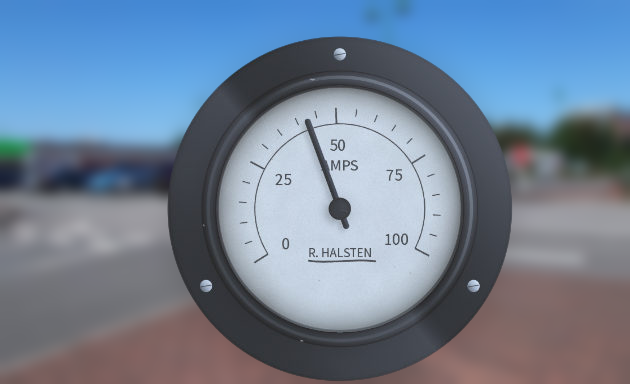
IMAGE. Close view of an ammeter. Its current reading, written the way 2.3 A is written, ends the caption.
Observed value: 42.5 A
